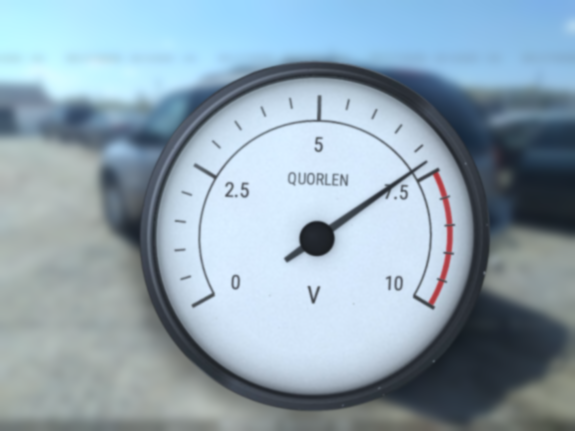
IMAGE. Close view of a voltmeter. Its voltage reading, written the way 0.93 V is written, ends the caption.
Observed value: 7.25 V
